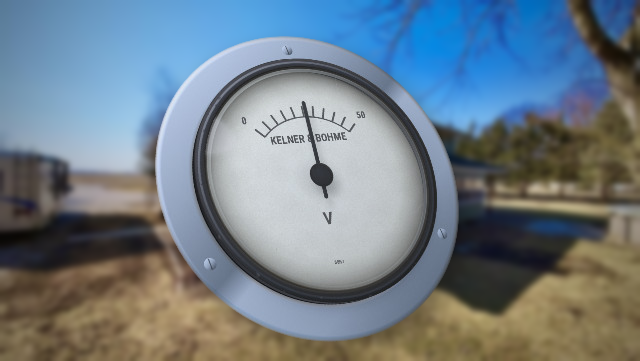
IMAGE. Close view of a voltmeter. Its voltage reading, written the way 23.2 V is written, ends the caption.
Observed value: 25 V
